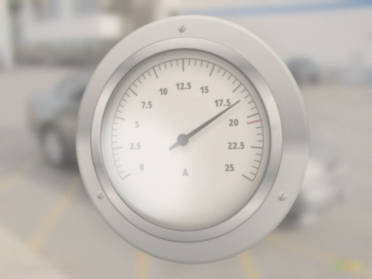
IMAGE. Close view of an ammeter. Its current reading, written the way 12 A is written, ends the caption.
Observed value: 18.5 A
